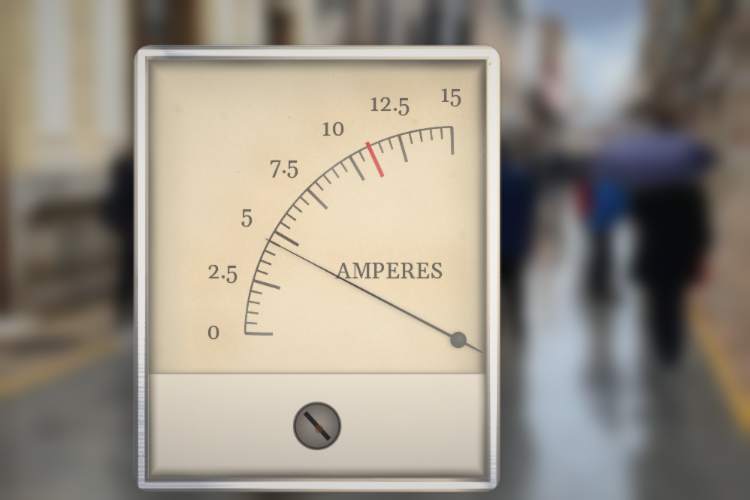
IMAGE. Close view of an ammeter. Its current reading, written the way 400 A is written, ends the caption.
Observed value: 4.5 A
